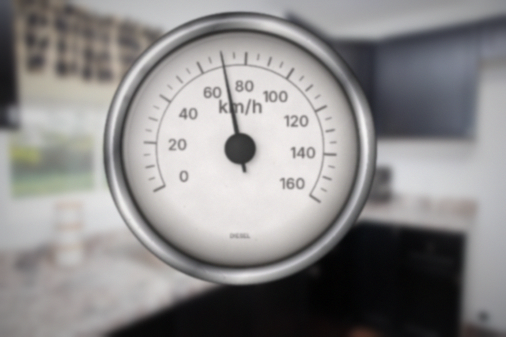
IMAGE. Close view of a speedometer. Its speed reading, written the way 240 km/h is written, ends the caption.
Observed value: 70 km/h
